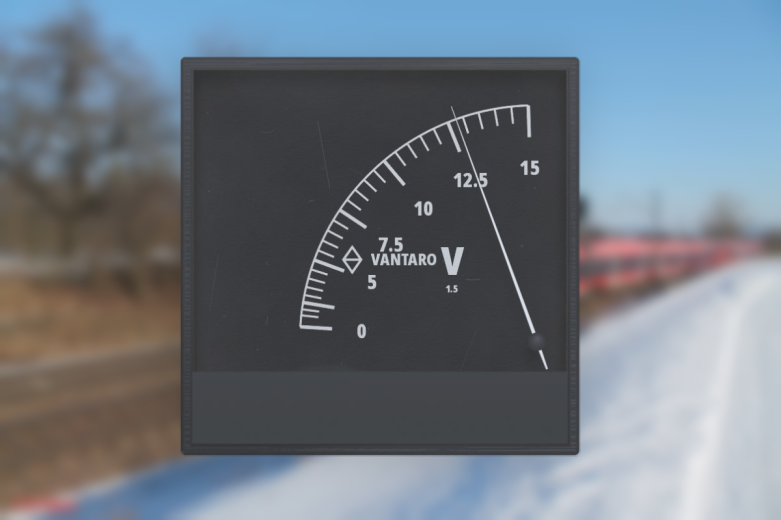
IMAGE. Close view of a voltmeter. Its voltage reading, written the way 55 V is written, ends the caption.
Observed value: 12.75 V
